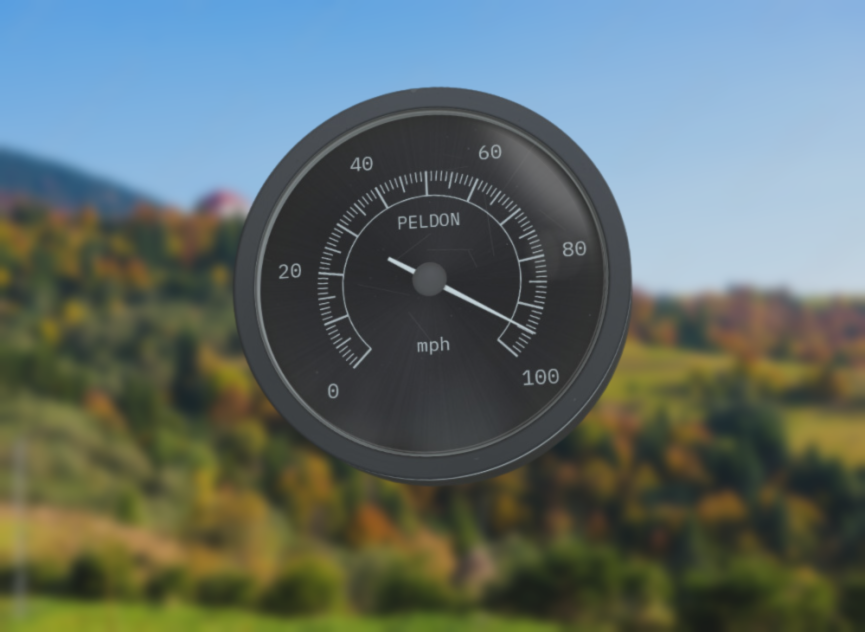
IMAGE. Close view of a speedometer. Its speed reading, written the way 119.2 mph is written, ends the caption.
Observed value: 95 mph
